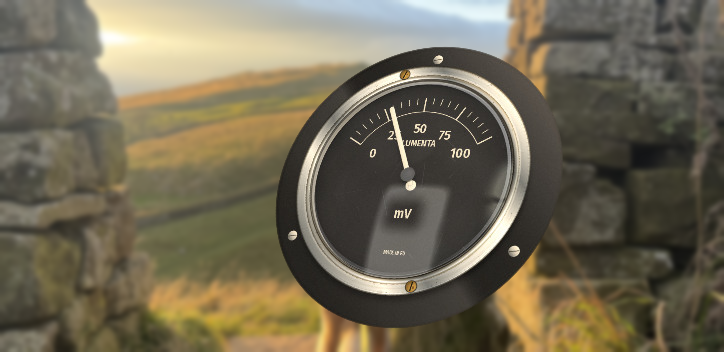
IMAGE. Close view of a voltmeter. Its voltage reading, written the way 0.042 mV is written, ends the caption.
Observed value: 30 mV
